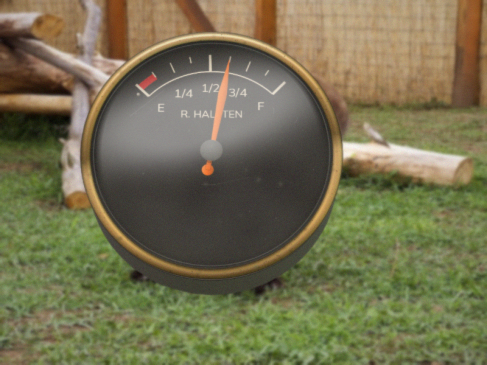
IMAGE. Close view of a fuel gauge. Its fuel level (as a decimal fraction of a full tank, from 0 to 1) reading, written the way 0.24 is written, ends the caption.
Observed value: 0.625
